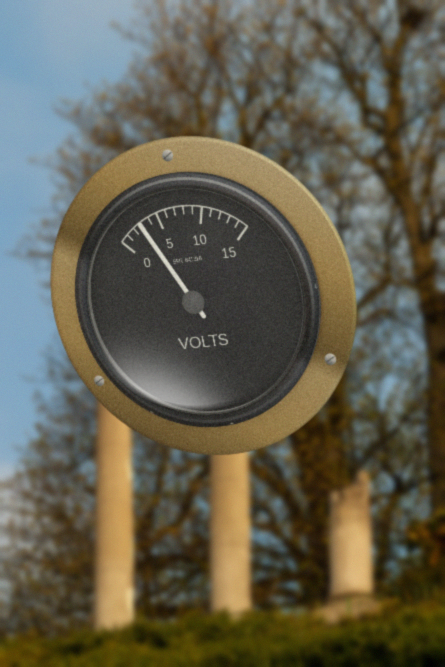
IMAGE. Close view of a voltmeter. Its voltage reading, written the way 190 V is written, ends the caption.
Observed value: 3 V
